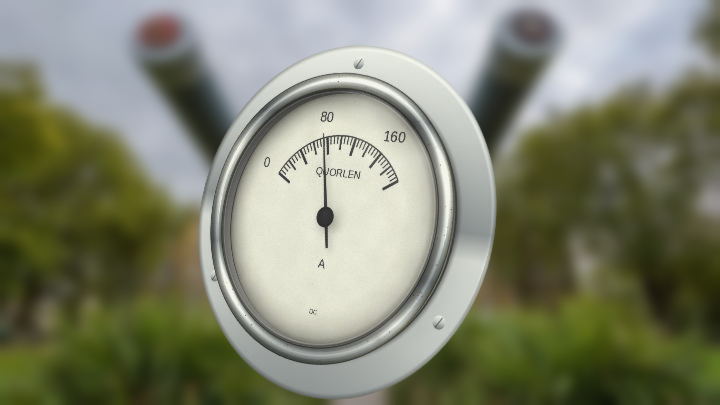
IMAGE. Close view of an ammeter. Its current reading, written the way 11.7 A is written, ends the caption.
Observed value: 80 A
